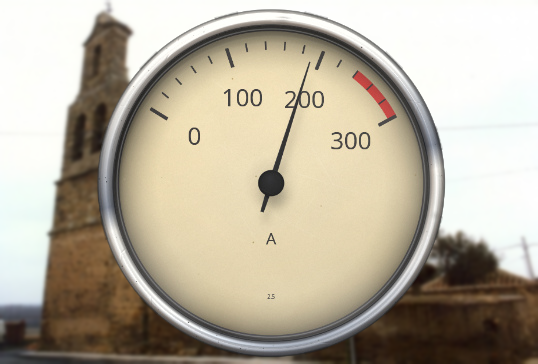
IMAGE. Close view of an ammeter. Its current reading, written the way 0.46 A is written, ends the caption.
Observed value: 190 A
